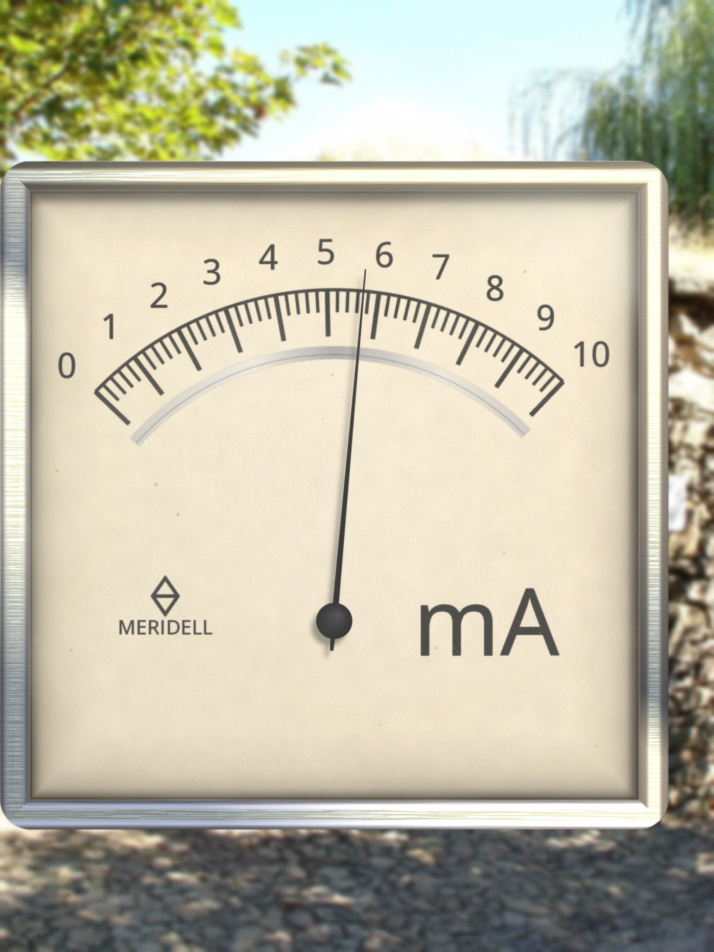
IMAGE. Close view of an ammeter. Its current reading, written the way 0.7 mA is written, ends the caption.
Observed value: 5.7 mA
